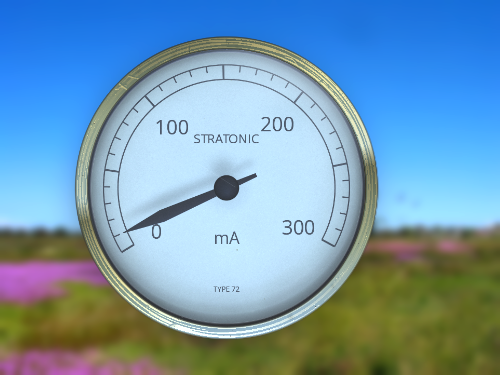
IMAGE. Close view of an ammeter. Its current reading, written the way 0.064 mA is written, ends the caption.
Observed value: 10 mA
